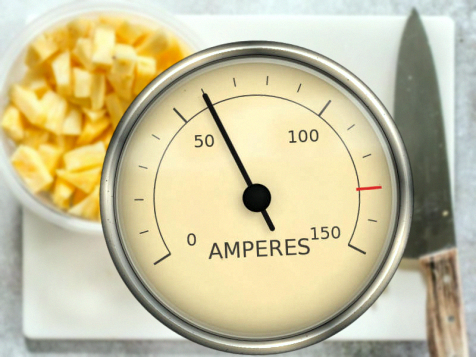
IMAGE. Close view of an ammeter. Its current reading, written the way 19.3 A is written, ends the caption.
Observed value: 60 A
